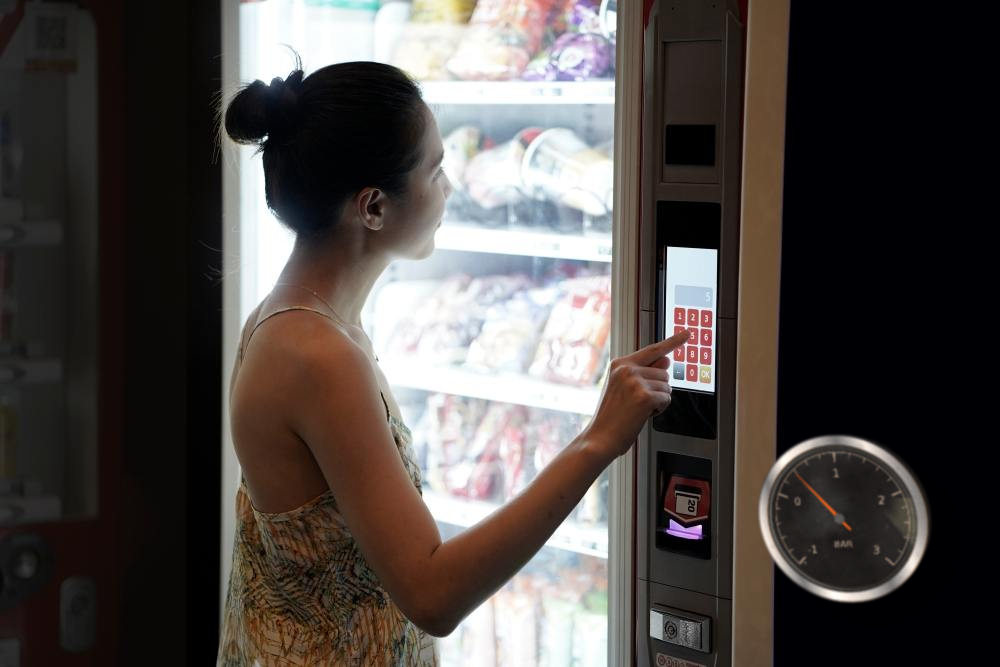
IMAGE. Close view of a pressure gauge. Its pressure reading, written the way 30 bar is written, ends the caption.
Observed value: 0.4 bar
